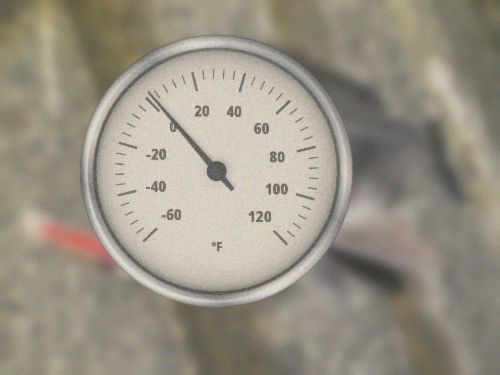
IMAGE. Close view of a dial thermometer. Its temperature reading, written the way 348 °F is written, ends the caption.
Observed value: 2 °F
